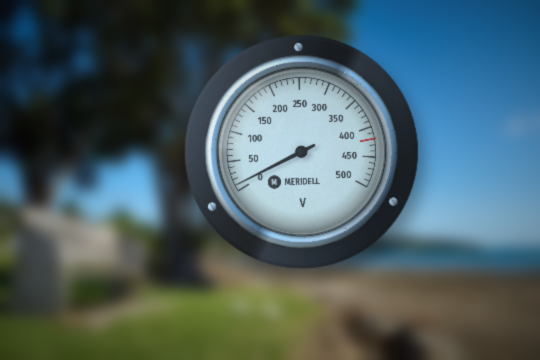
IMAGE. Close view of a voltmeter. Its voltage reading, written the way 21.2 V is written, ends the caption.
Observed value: 10 V
